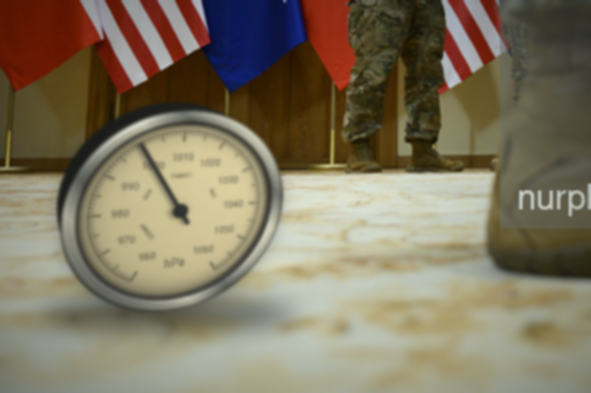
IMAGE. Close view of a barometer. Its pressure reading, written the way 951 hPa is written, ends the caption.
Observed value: 1000 hPa
